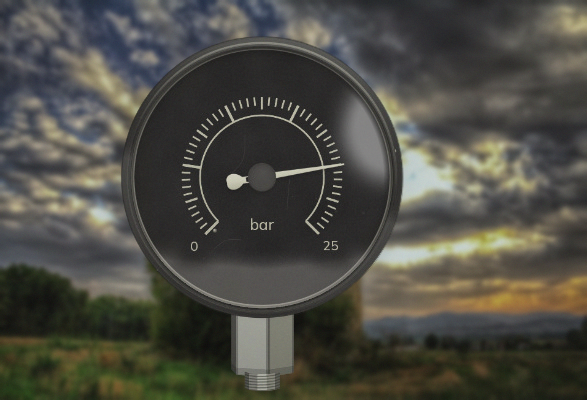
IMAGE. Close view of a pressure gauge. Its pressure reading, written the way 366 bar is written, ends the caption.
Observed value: 20 bar
